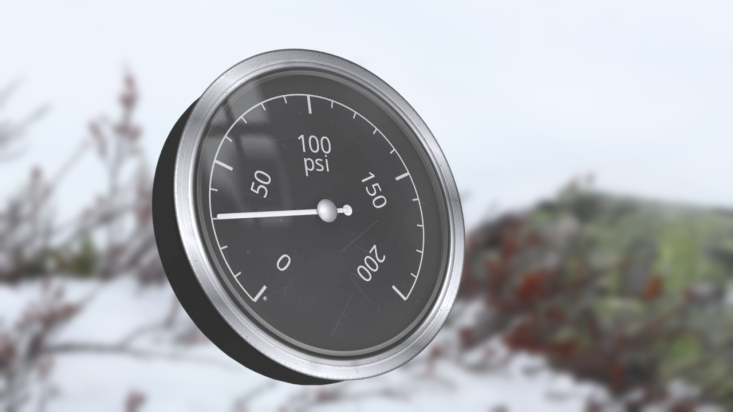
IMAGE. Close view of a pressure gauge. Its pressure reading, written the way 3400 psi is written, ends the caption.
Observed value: 30 psi
